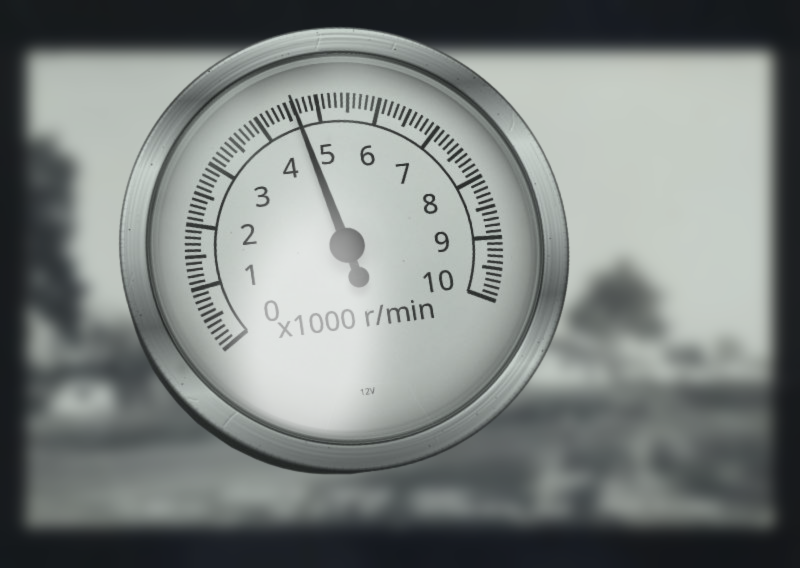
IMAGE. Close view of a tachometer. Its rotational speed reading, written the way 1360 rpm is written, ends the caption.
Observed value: 4600 rpm
